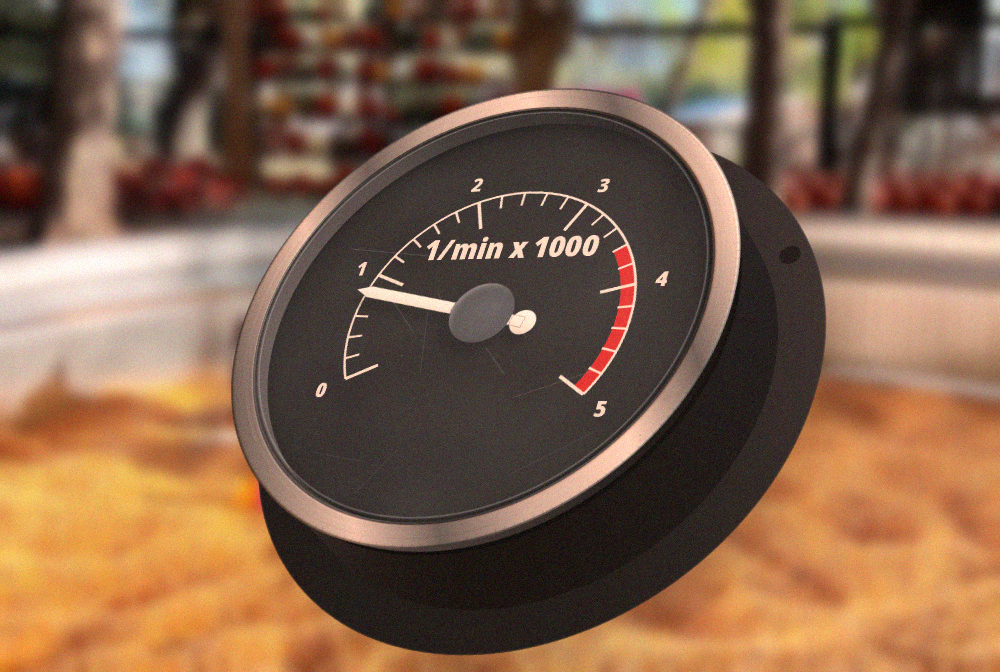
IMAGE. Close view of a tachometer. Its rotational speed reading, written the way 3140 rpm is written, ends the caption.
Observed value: 800 rpm
